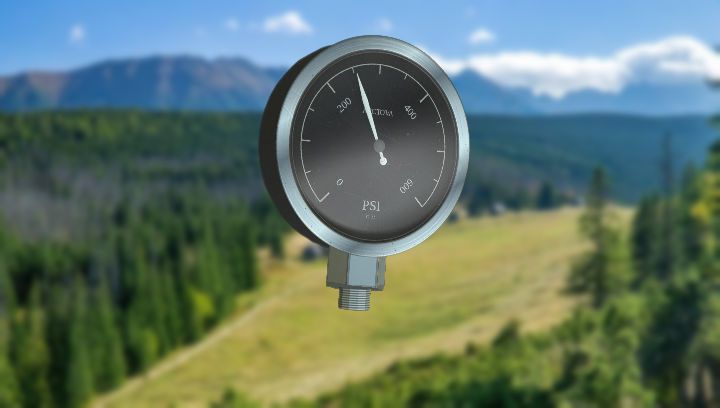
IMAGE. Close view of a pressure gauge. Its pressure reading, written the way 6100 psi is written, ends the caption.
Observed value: 250 psi
